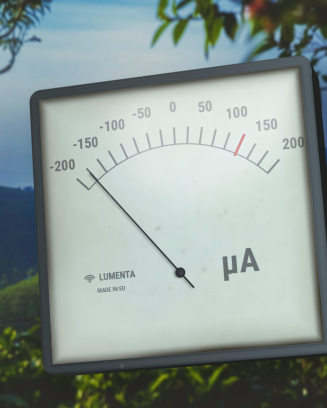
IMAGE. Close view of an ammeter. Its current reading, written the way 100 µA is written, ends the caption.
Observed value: -175 µA
